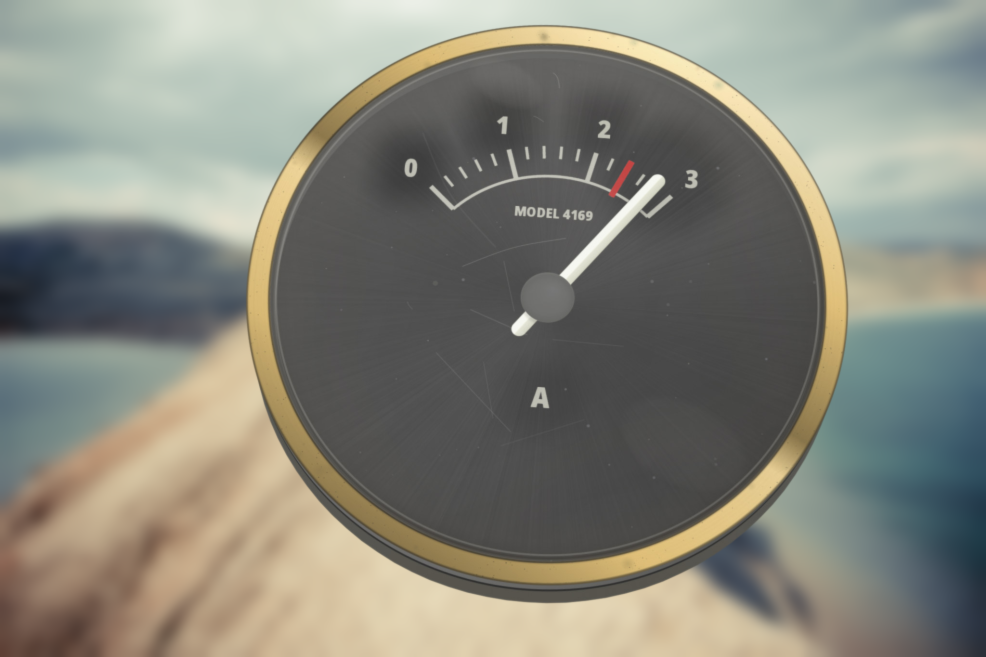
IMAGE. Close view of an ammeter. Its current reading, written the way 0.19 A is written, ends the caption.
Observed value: 2.8 A
